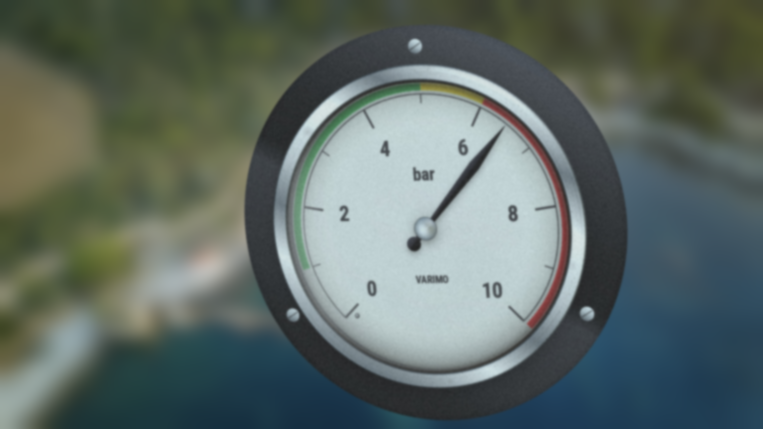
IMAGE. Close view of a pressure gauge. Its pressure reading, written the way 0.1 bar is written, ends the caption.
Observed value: 6.5 bar
